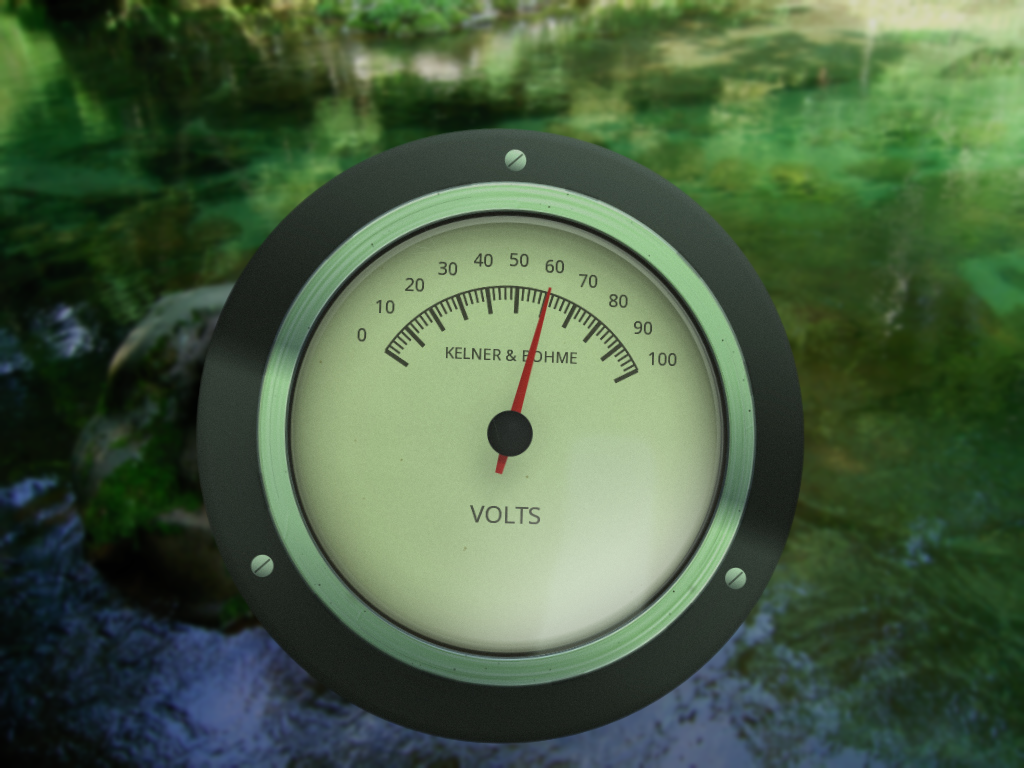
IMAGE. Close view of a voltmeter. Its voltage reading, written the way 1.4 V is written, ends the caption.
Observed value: 60 V
